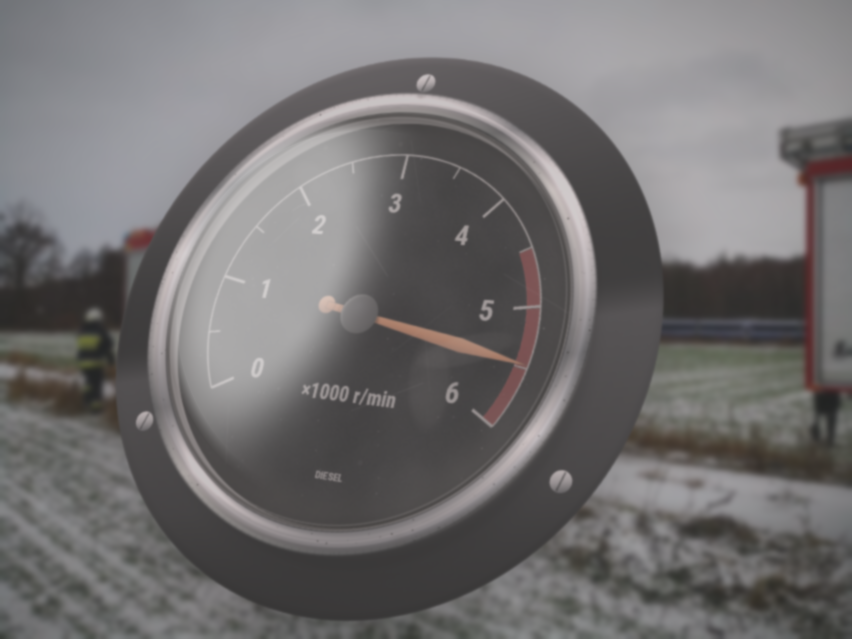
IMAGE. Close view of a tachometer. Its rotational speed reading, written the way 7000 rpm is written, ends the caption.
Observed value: 5500 rpm
